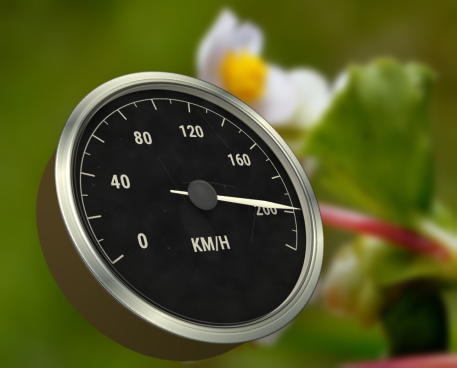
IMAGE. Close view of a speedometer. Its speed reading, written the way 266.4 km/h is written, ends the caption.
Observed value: 200 km/h
